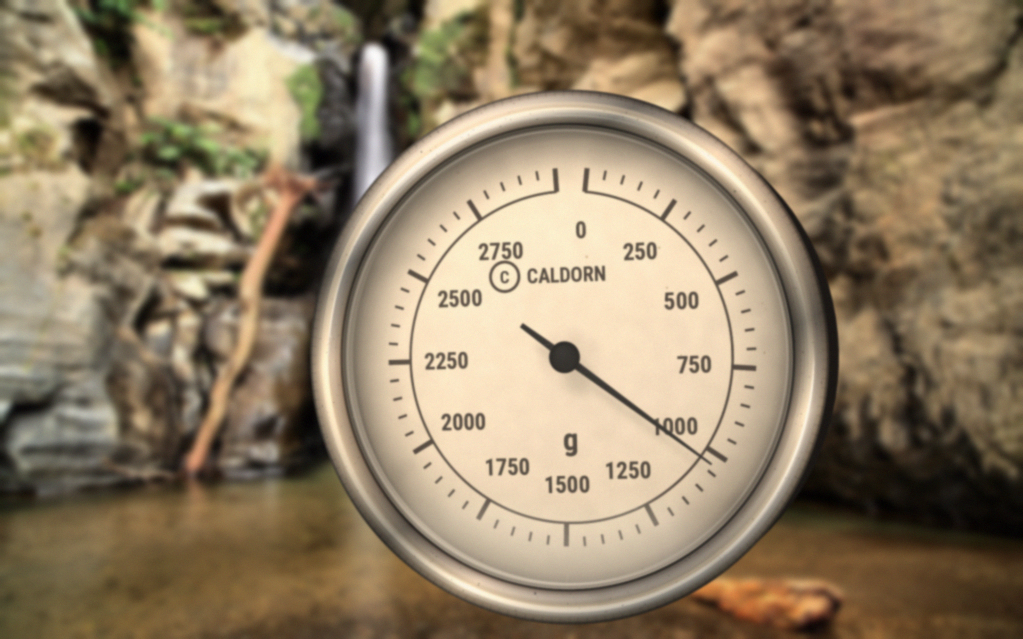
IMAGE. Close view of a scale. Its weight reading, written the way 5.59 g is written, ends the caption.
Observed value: 1025 g
